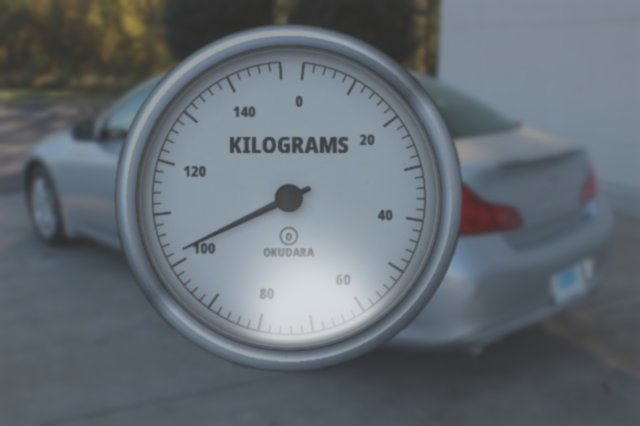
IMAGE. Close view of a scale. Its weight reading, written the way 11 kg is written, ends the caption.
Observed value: 102 kg
